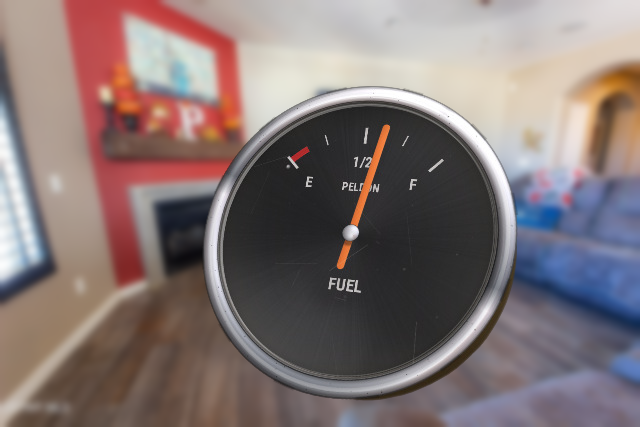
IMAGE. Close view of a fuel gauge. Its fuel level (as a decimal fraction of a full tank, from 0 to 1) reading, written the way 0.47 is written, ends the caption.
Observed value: 0.625
